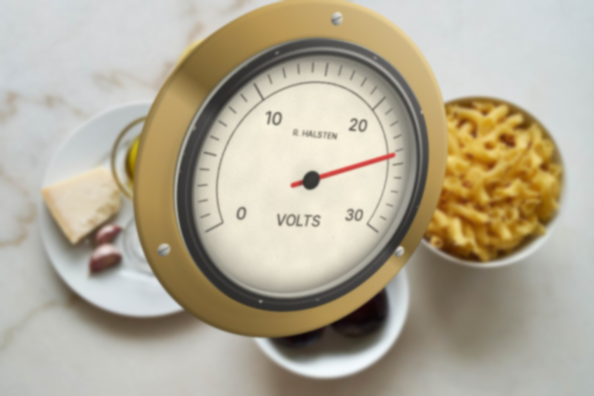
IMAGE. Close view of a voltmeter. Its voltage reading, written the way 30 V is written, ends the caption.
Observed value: 24 V
